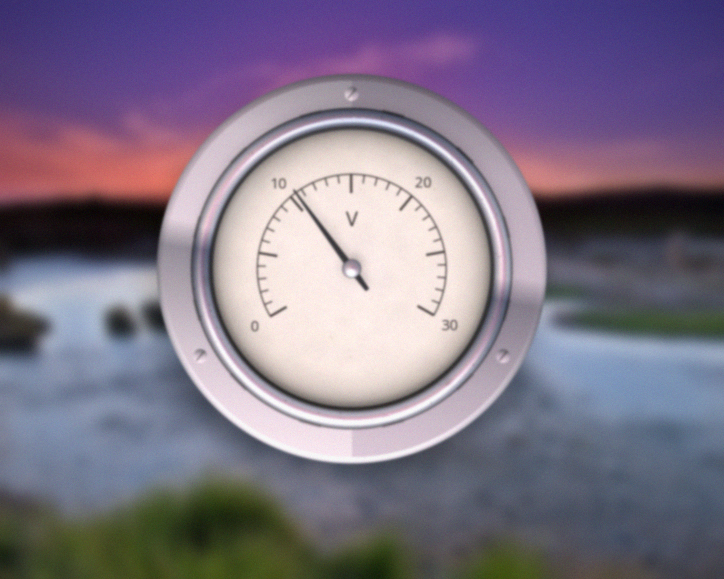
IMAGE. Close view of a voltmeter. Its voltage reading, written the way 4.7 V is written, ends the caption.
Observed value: 10.5 V
